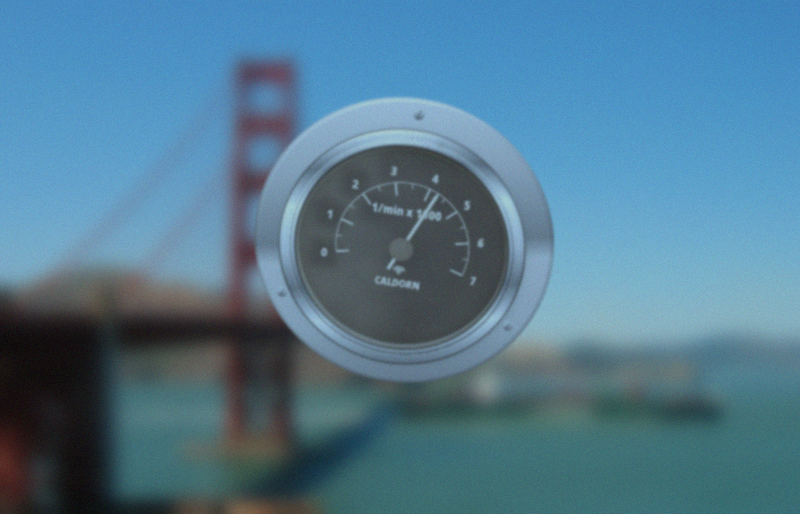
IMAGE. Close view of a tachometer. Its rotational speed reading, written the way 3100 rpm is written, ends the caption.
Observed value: 4250 rpm
